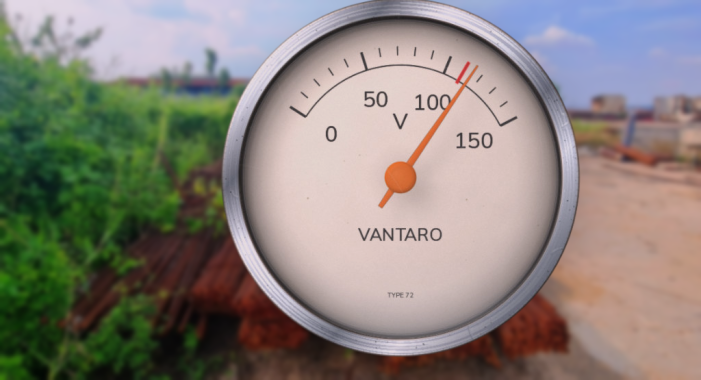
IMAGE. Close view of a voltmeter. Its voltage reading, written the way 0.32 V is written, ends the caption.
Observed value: 115 V
